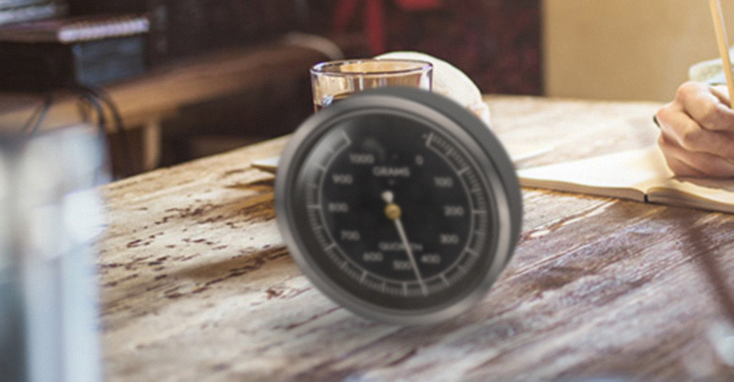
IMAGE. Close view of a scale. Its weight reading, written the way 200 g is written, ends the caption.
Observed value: 450 g
